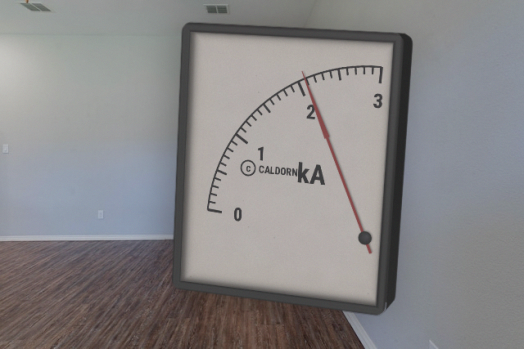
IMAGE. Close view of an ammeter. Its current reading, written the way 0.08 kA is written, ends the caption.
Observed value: 2.1 kA
